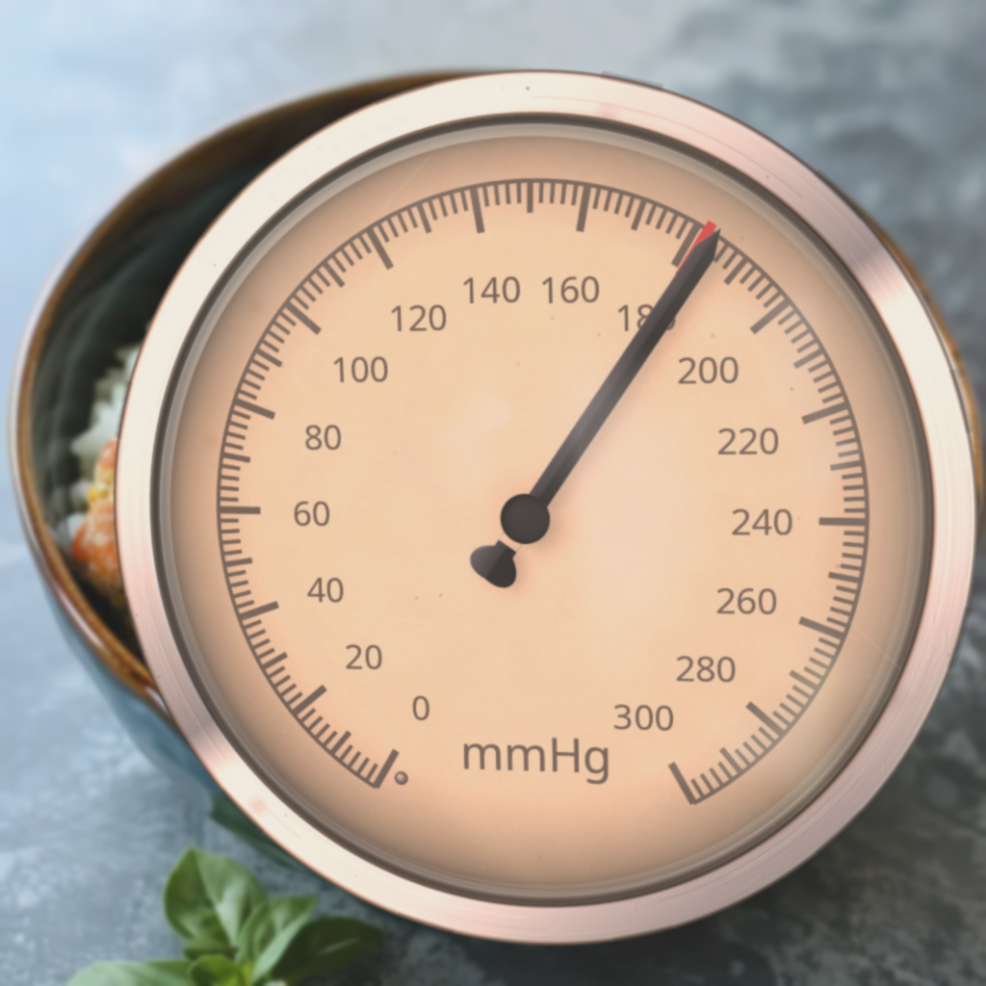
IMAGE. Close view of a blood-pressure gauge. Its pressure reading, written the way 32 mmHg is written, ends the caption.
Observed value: 184 mmHg
